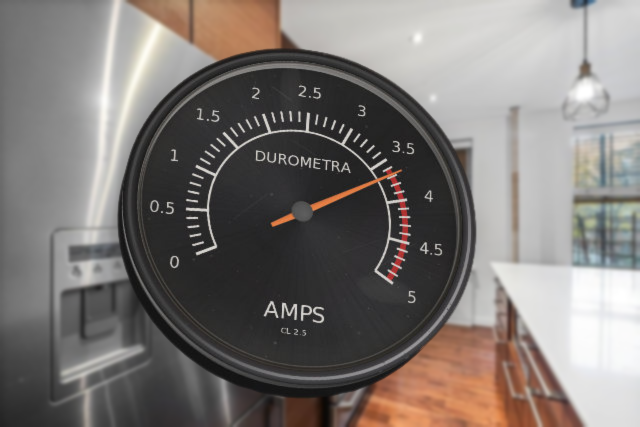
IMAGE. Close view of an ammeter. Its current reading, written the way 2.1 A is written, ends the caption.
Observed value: 3.7 A
